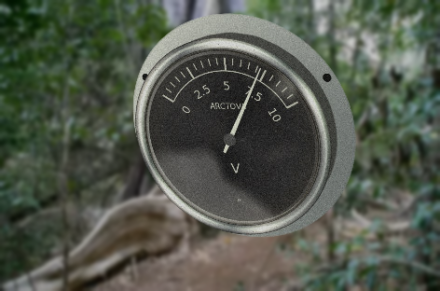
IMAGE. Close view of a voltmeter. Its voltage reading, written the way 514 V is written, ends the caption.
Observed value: 7.25 V
